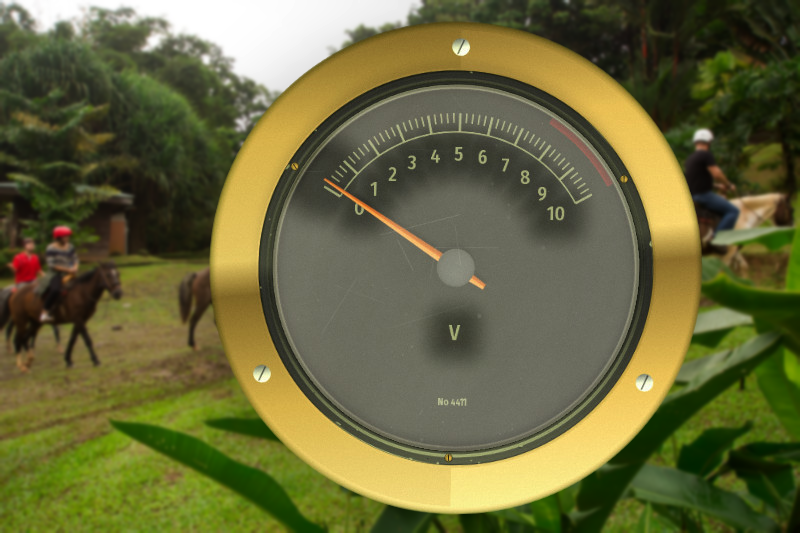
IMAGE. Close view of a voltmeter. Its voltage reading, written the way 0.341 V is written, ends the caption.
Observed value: 0.2 V
